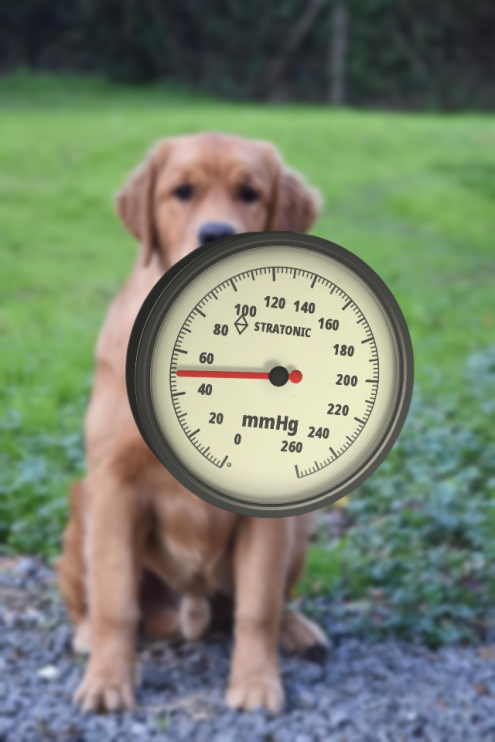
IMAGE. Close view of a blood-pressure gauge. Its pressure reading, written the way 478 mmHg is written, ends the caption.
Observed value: 50 mmHg
